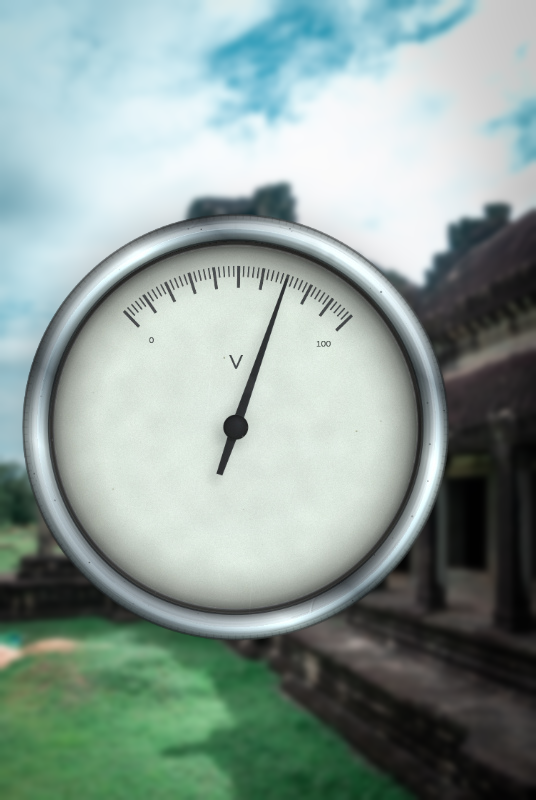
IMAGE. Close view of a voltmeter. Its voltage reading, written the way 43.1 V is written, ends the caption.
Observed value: 70 V
